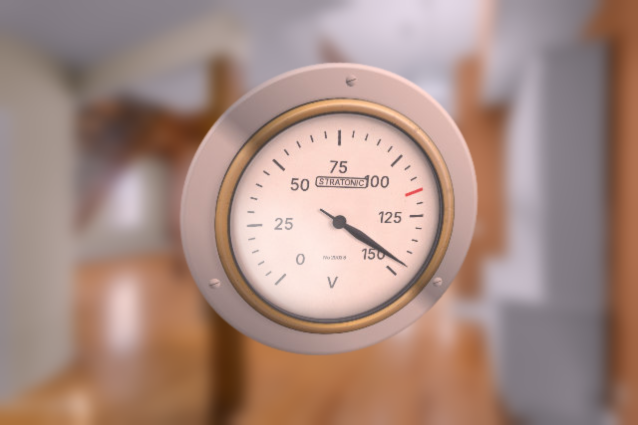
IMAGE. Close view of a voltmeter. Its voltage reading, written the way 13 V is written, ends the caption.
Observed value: 145 V
